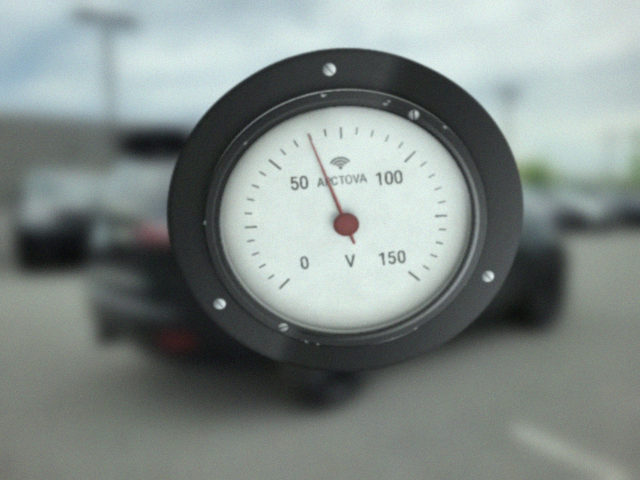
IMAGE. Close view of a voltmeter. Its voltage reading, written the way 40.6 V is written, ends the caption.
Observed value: 65 V
